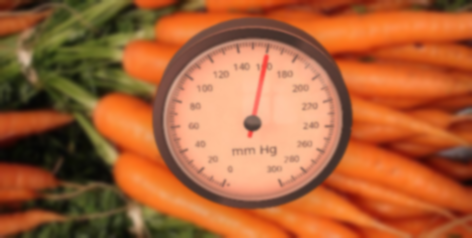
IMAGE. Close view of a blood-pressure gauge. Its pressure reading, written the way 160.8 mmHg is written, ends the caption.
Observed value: 160 mmHg
